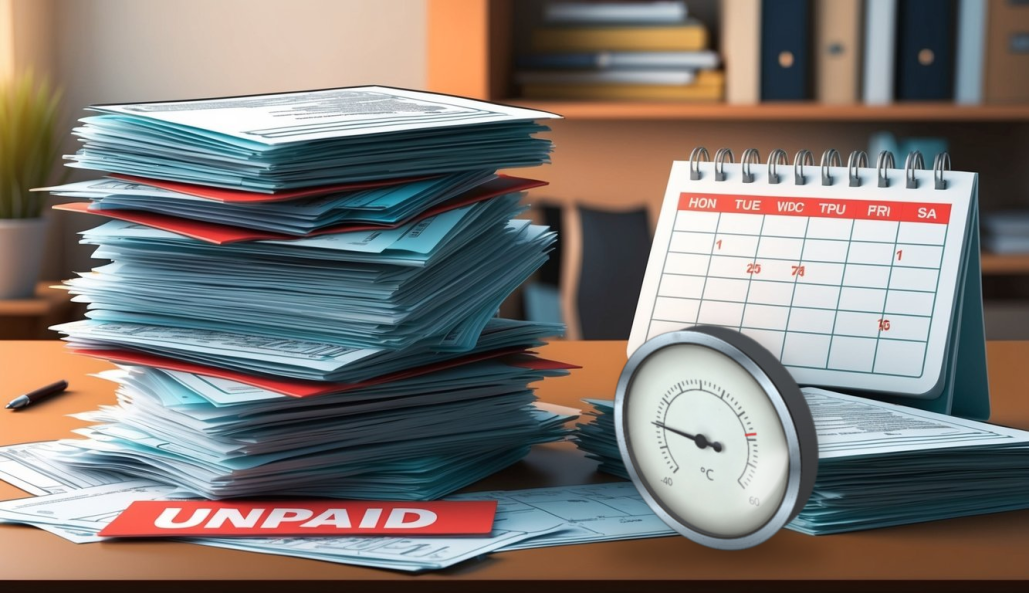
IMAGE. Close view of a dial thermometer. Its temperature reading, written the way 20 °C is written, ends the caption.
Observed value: -20 °C
